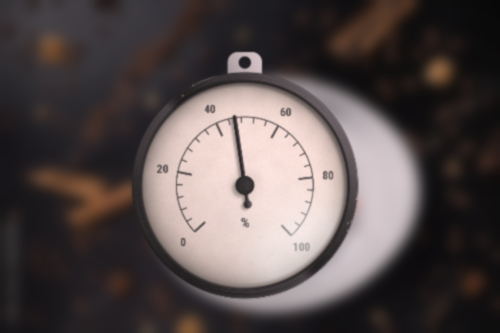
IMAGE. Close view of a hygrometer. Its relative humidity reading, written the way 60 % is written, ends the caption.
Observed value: 46 %
